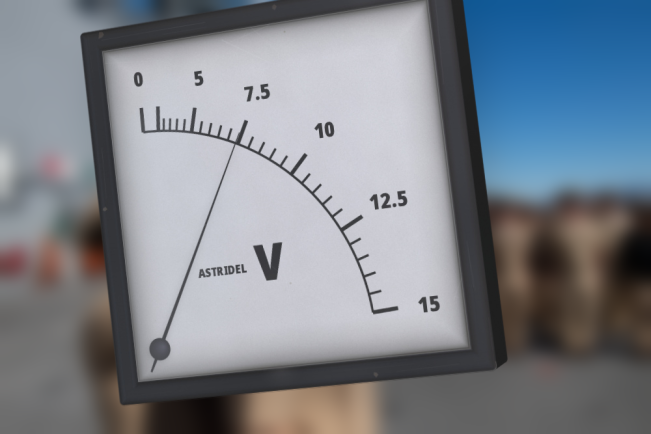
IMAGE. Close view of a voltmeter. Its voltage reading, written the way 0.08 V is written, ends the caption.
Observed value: 7.5 V
